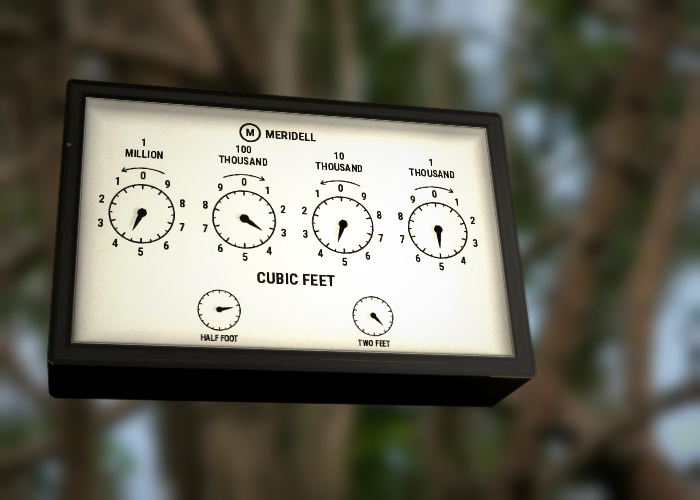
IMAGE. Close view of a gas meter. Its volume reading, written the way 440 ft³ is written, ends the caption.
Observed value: 434500 ft³
